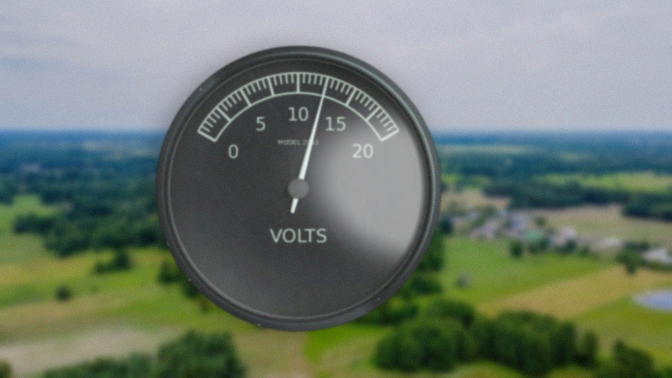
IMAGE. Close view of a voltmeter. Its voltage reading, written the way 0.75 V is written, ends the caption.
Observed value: 12.5 V
